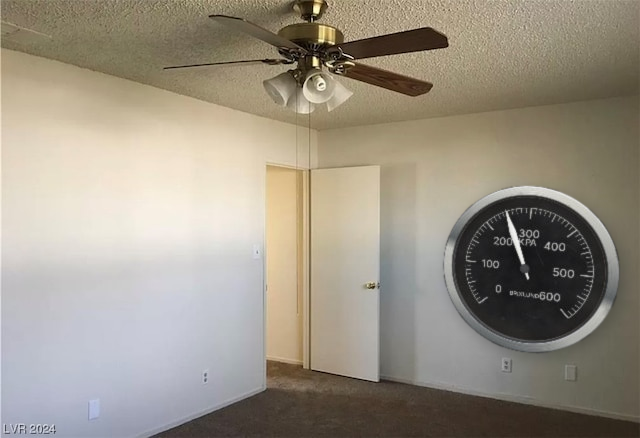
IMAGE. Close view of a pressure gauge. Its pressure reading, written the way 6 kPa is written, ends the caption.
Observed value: 250 kPa
